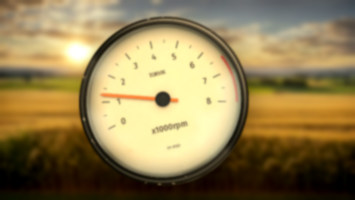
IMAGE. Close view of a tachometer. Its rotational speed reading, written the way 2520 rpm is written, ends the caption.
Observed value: 1250 rpm
